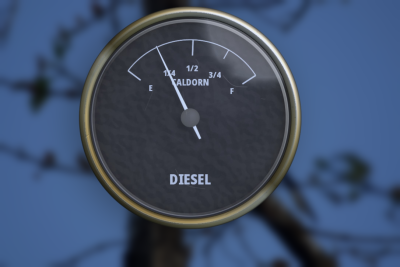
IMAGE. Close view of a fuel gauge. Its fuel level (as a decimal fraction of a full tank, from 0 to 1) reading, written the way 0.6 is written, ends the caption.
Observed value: 0.25
